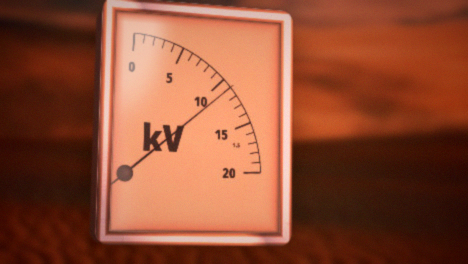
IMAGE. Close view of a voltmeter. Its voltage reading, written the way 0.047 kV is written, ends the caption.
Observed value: 11 kV
